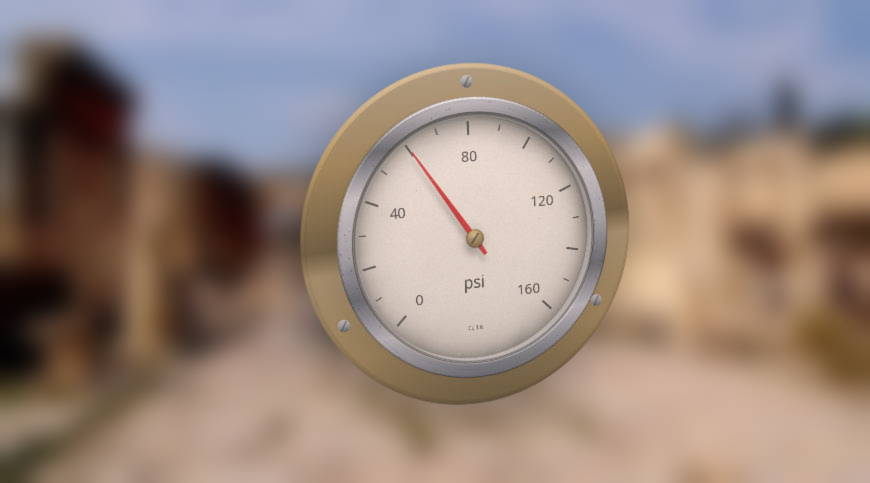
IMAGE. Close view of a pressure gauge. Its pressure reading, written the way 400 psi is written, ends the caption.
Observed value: 60 psi
